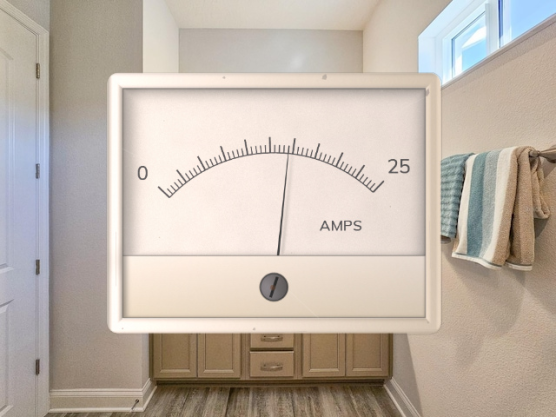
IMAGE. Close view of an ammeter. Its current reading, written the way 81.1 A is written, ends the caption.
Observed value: 14.5 A
